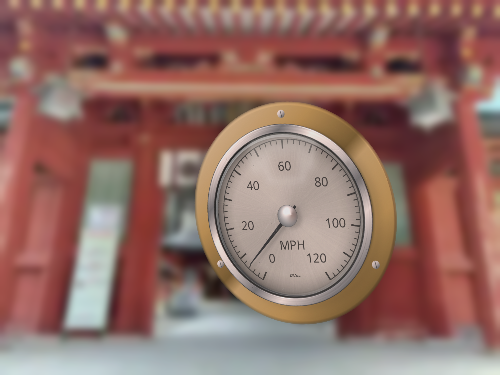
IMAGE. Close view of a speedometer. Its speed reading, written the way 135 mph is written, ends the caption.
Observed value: 6 mph
